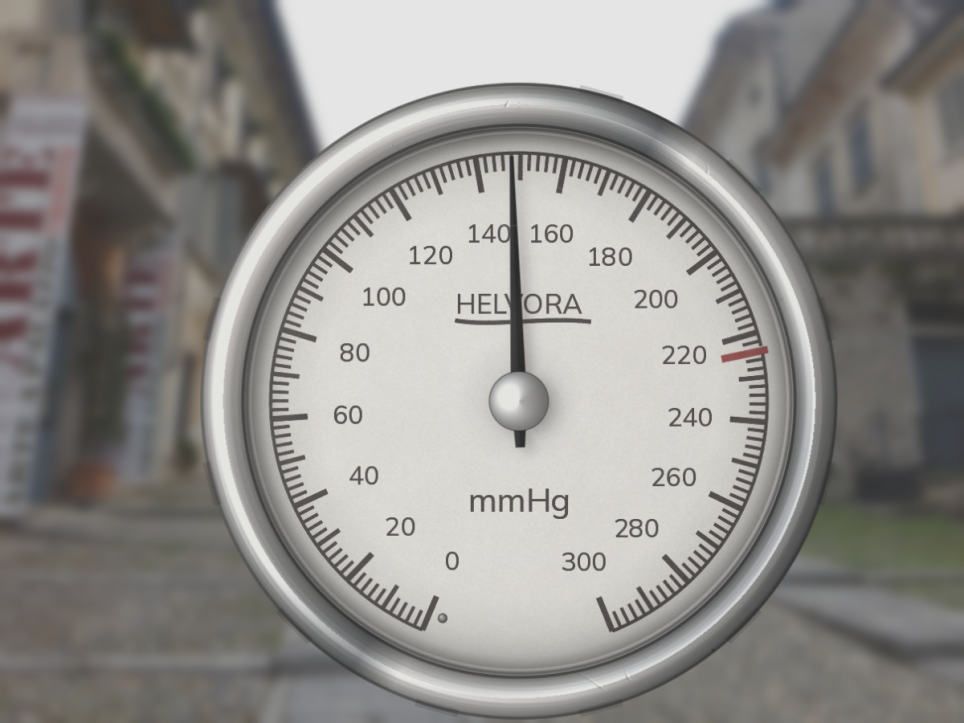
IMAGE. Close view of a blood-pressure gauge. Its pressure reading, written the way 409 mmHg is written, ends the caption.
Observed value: 148 mmHg
